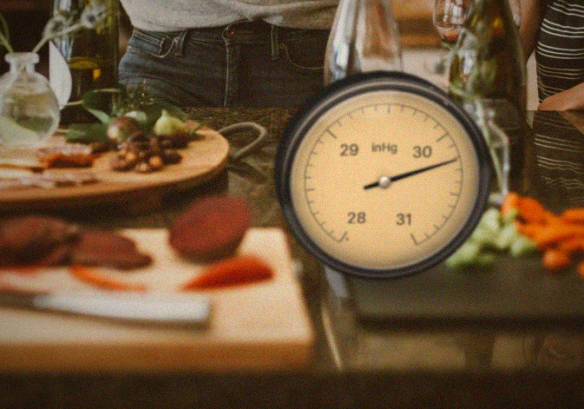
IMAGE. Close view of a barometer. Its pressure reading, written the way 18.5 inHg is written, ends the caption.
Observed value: 30.2 inHg
